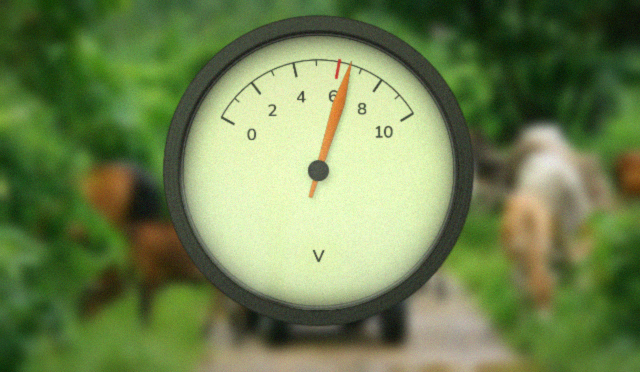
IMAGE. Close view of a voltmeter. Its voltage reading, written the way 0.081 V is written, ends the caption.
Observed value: 6.5 V
